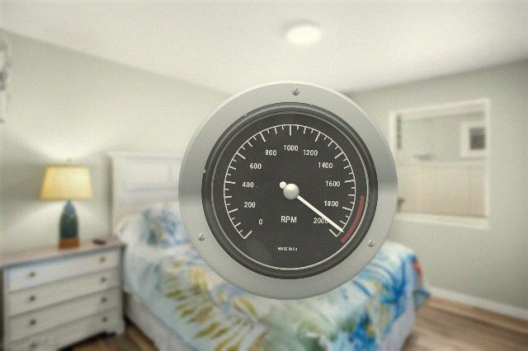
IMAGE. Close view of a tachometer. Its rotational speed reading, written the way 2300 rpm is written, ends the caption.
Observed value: 1950 rpm
